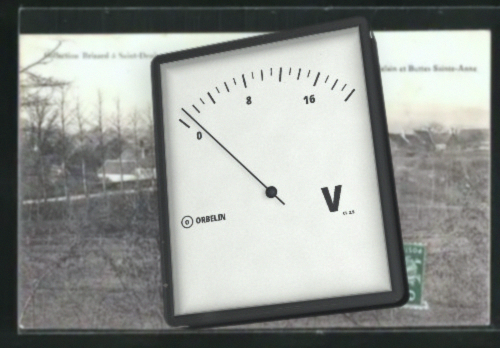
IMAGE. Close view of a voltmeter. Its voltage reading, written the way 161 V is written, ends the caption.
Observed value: 1 V
